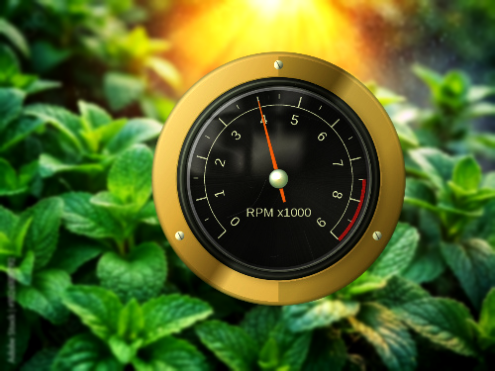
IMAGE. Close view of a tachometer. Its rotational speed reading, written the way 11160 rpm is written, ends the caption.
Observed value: 4000 rpm
